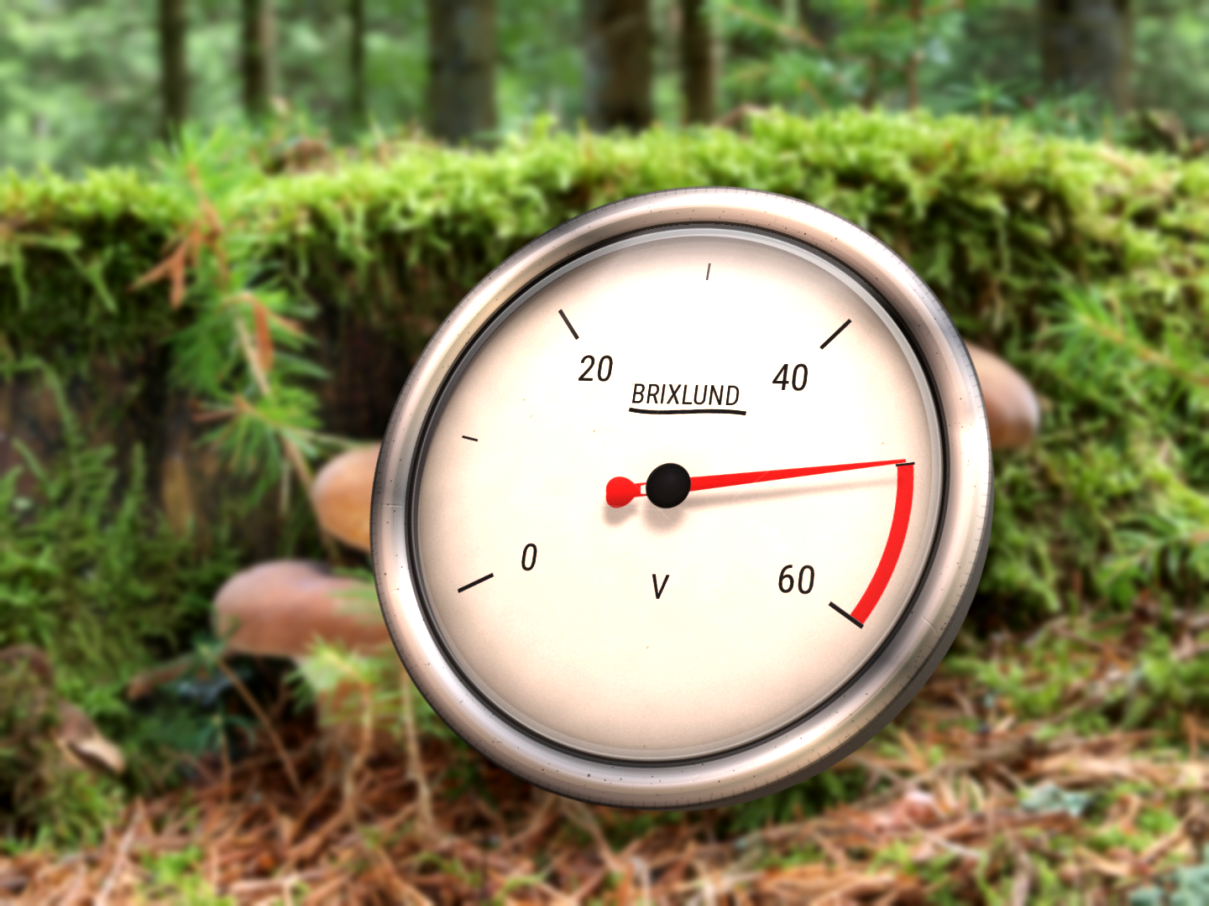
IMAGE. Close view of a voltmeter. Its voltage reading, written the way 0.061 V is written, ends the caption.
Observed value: 50 V
